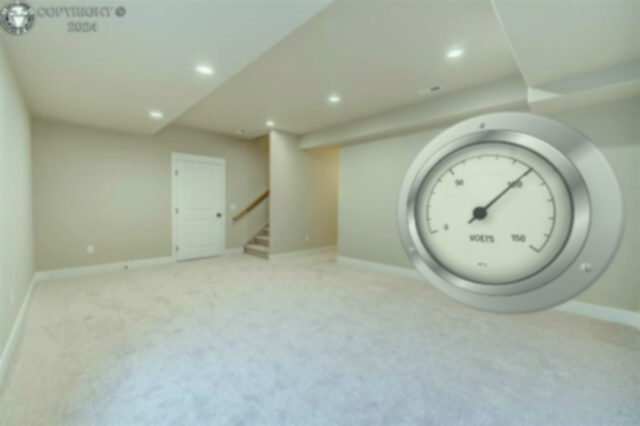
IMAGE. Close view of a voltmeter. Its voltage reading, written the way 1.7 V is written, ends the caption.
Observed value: 100 V
